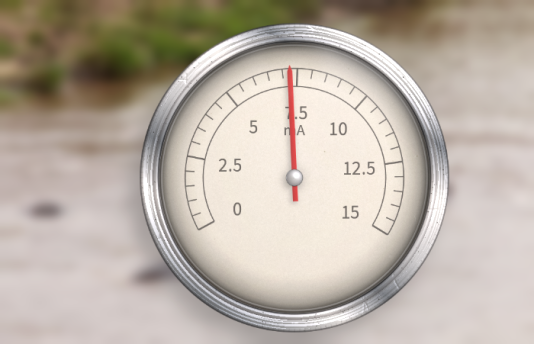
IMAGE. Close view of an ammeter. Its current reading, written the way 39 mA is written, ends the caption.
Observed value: 7.25 mA
